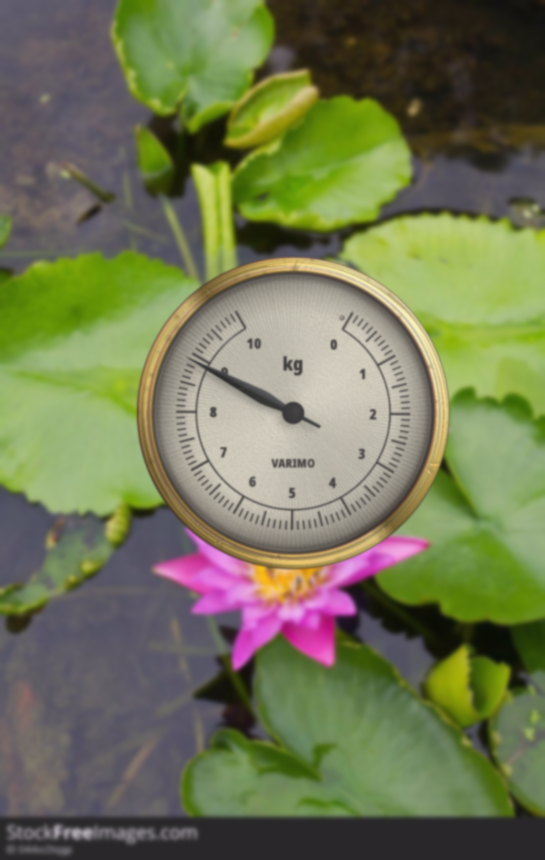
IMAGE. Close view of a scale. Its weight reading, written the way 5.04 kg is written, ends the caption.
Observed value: 8.9 kg
